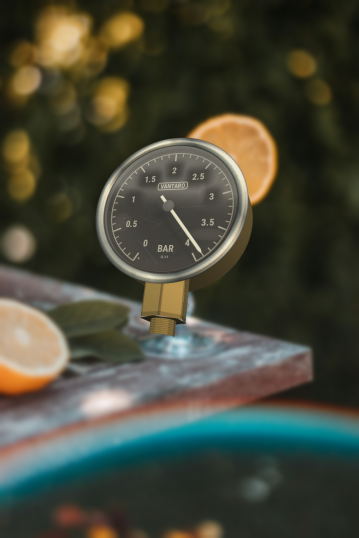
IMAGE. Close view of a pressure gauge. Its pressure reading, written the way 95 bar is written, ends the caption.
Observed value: 3.9 bar
